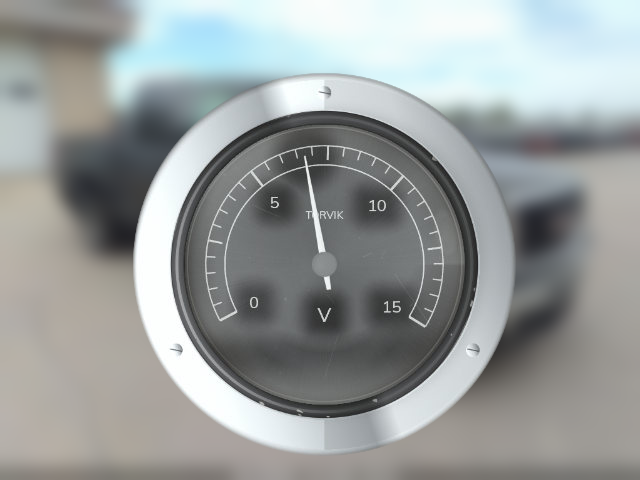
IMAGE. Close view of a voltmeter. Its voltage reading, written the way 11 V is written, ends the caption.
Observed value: 6.75 V
